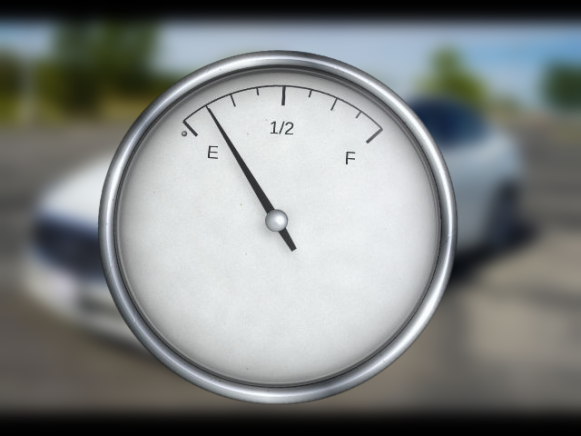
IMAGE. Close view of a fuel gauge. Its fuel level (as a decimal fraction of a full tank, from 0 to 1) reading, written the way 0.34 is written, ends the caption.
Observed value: 0.125
